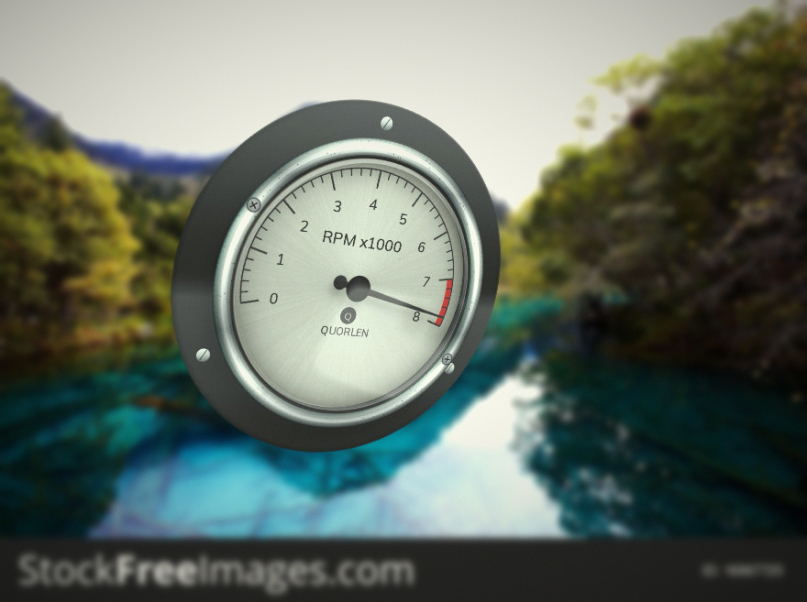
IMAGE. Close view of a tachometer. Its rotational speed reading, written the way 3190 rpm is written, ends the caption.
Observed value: 7800 rpm
